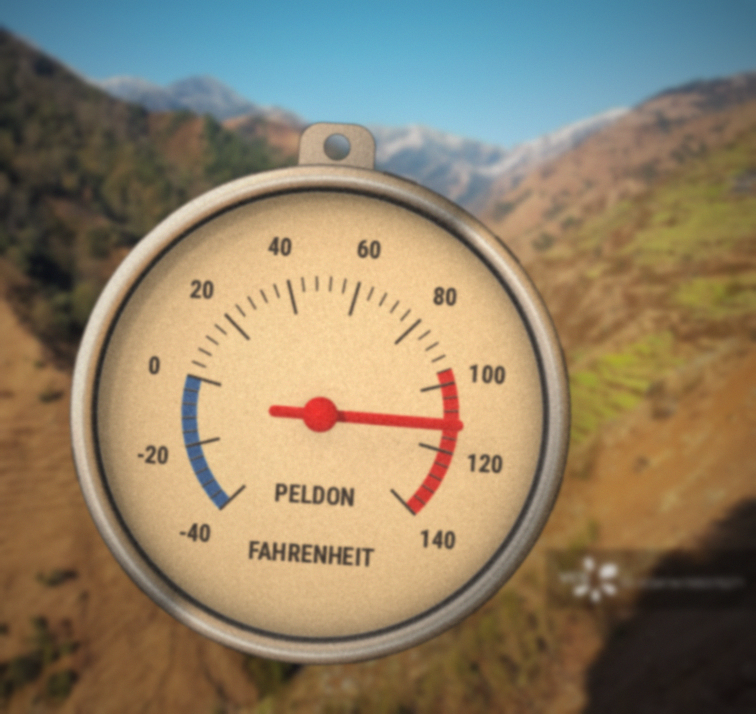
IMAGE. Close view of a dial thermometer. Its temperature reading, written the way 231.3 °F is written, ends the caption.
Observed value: 112 °F
